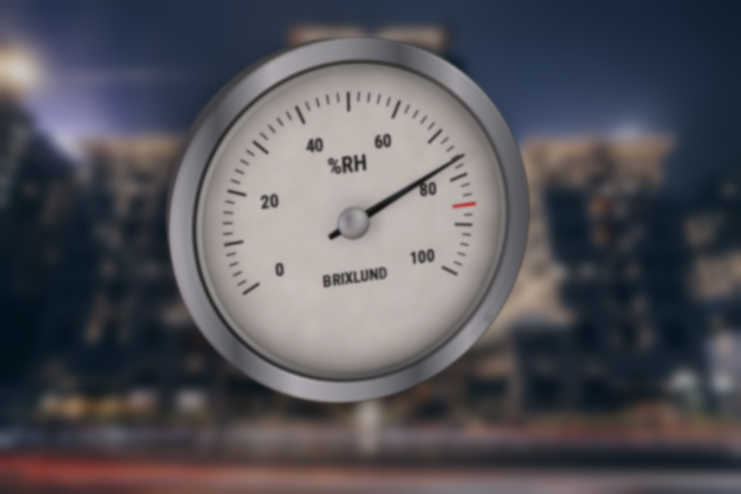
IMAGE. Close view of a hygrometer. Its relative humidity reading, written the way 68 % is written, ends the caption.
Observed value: 76 %
